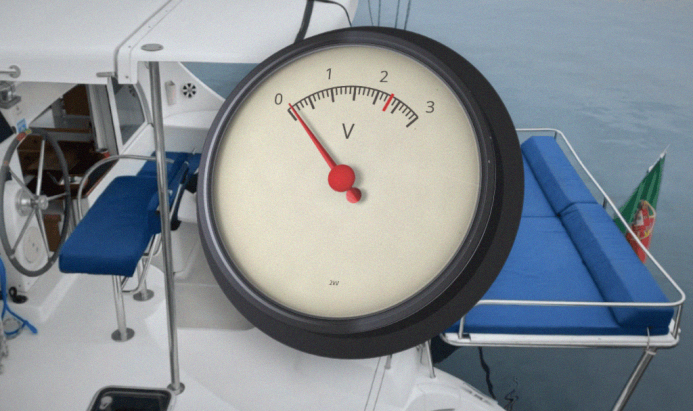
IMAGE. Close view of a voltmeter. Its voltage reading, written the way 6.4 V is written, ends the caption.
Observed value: 0.1 V
